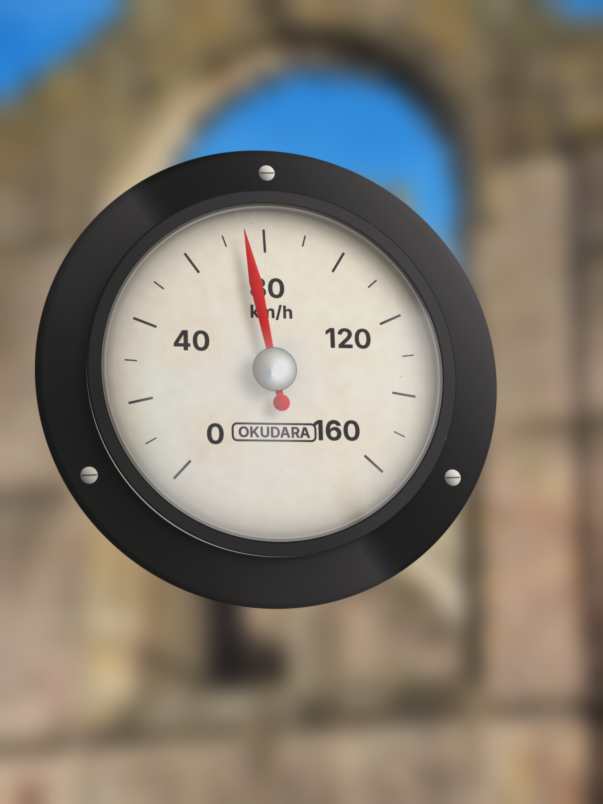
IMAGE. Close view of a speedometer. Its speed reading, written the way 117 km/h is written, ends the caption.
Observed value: 75 km/h
